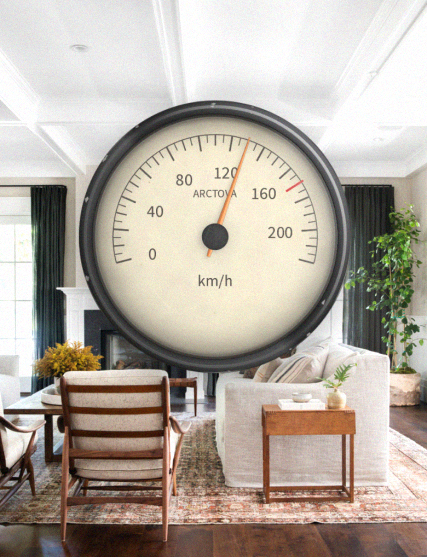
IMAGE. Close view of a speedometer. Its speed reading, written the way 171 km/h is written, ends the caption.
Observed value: 130 km/h
